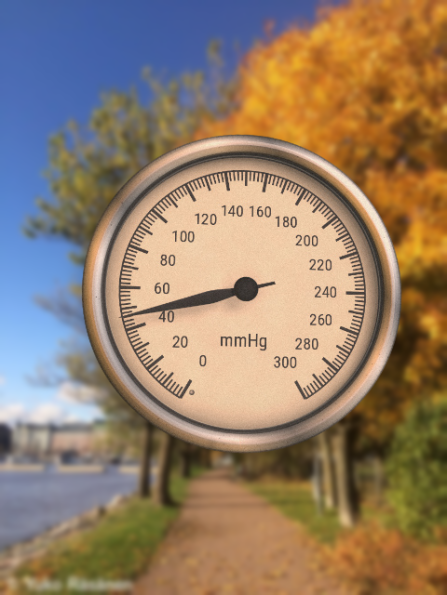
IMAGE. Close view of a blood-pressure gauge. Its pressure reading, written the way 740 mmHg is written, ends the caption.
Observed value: 46 mmHg
